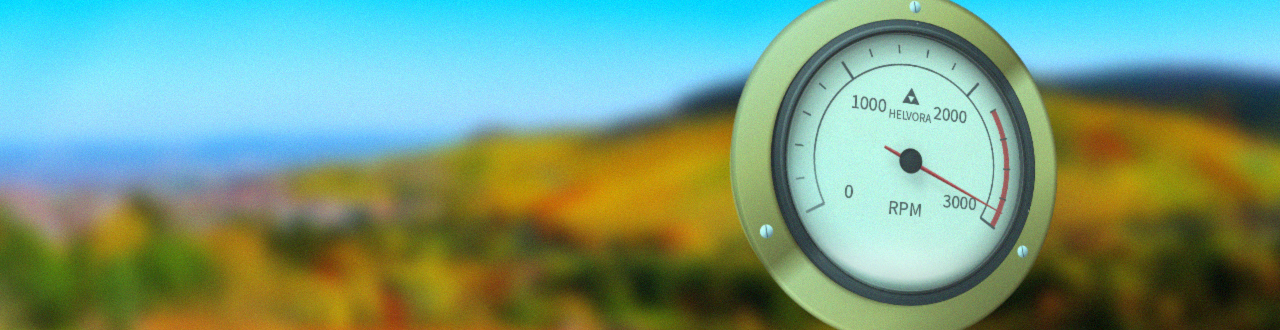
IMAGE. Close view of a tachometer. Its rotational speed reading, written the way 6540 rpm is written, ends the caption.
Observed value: 2900 rpm
